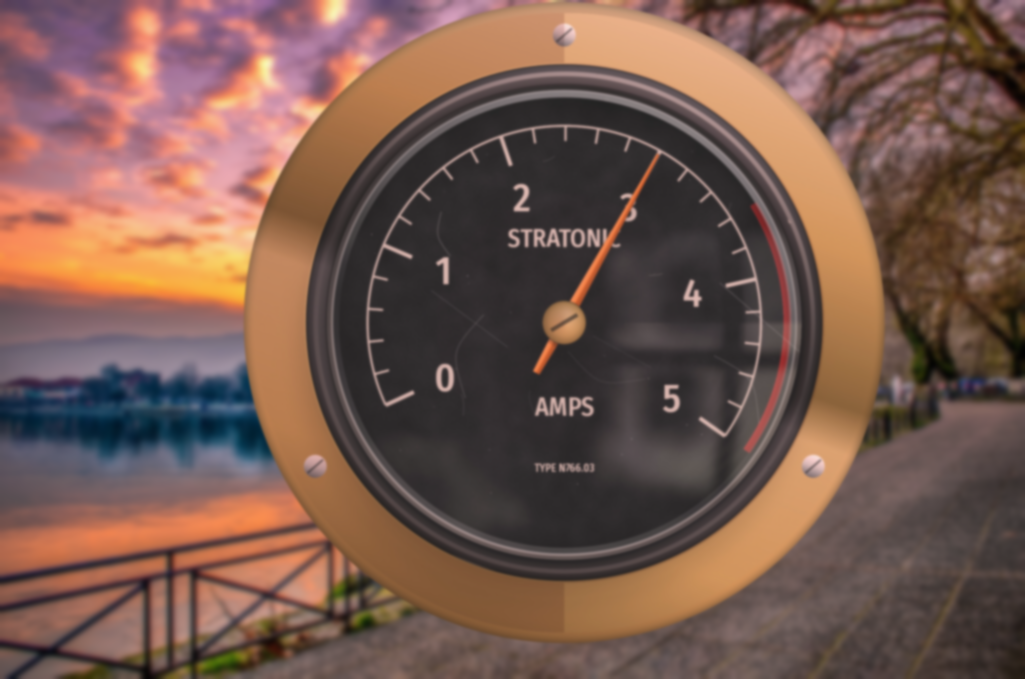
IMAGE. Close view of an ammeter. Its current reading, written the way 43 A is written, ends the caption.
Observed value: 3 A
